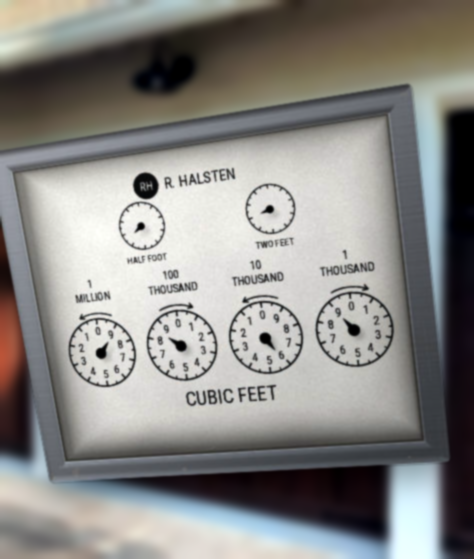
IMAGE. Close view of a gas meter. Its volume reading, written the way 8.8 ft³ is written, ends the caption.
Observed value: 885900 ft³
